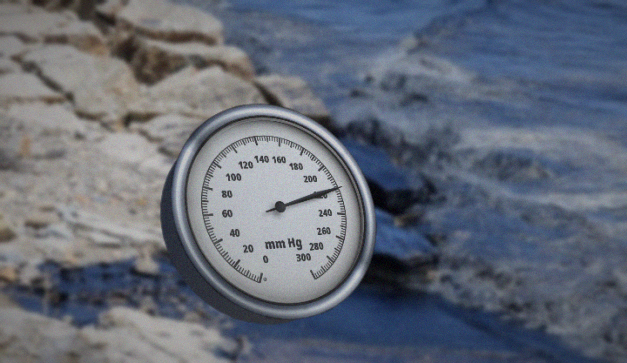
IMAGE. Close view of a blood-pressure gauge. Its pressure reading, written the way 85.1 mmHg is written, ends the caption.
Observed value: 220 mmHg
